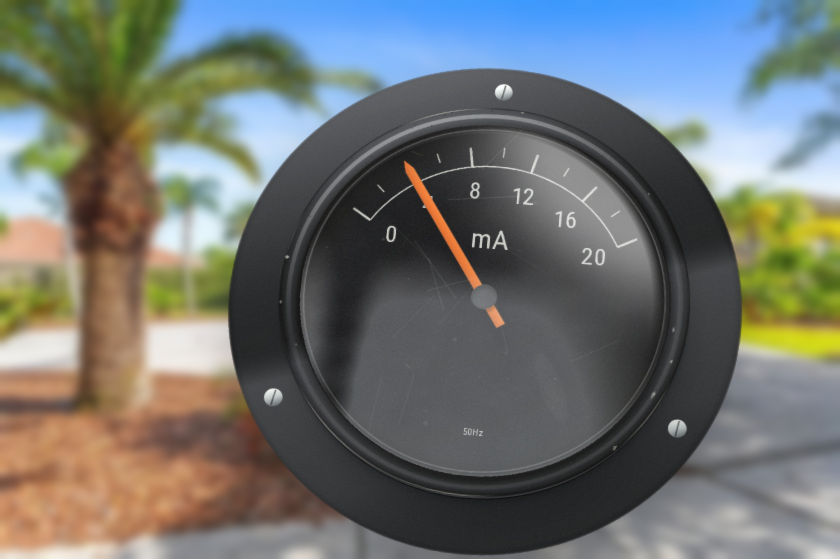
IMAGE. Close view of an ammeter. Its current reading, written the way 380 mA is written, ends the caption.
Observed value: 4 mA
